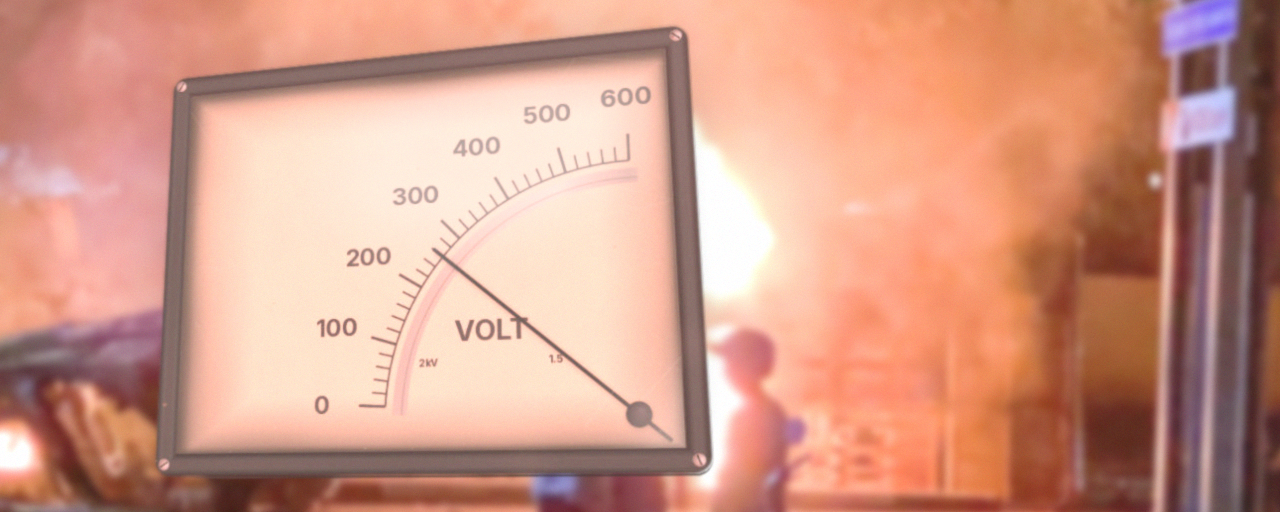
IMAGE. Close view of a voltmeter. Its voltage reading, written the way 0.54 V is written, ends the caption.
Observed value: 260 V
